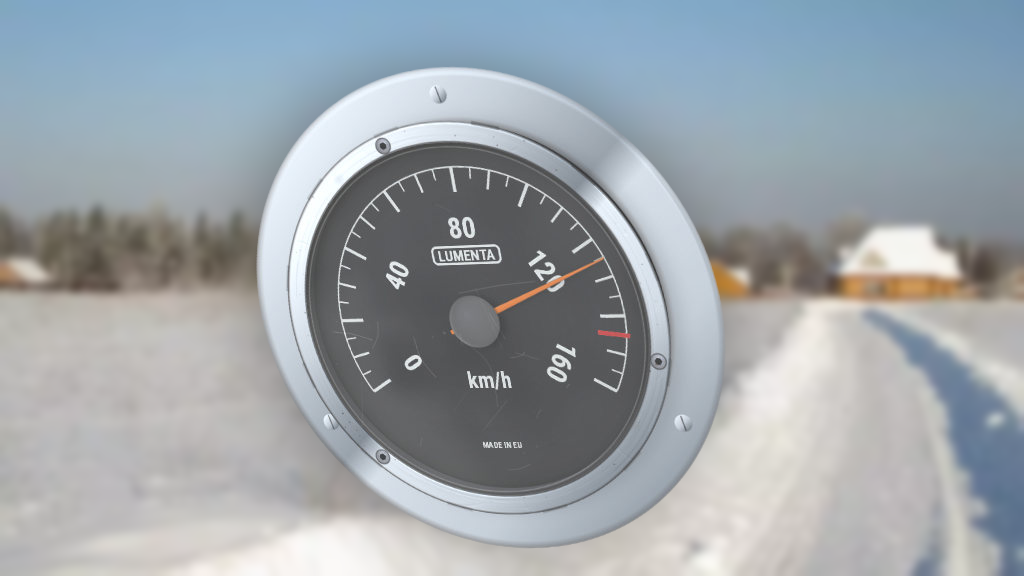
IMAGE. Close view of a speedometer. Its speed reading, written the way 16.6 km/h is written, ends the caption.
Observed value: 125 km/h
